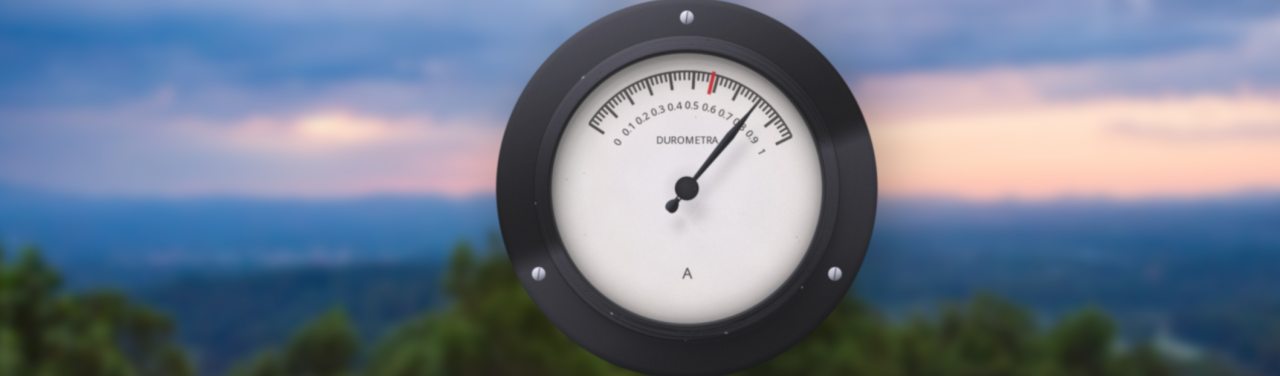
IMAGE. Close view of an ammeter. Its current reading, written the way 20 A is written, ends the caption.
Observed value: 0.8 A
